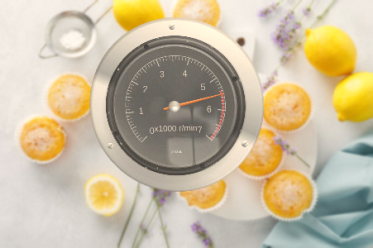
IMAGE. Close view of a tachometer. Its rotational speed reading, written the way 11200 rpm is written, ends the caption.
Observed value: 5500 rpm
